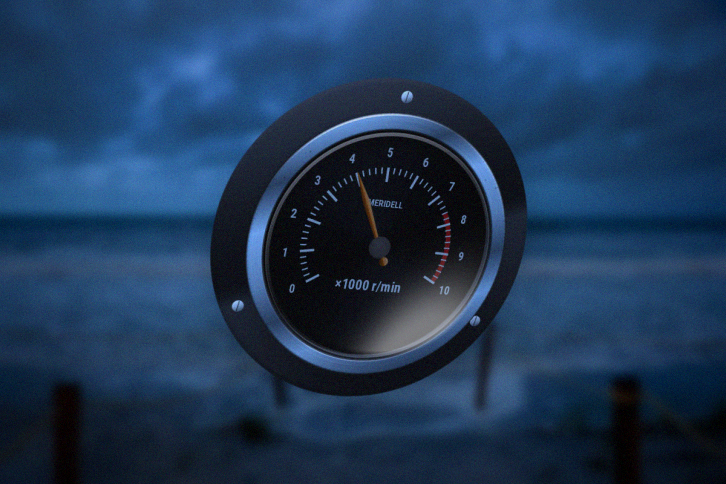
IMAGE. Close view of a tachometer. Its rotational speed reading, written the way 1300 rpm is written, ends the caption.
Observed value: 4000 rpm
